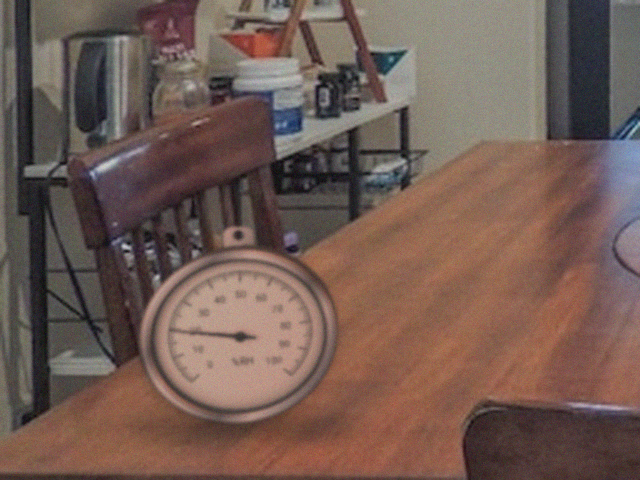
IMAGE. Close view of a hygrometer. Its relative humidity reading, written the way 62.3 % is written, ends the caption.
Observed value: 20 %
